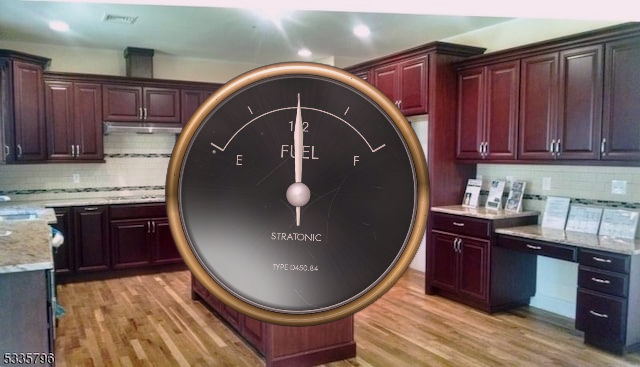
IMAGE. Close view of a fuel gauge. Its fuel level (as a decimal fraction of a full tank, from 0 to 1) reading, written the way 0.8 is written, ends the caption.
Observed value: 0.5
